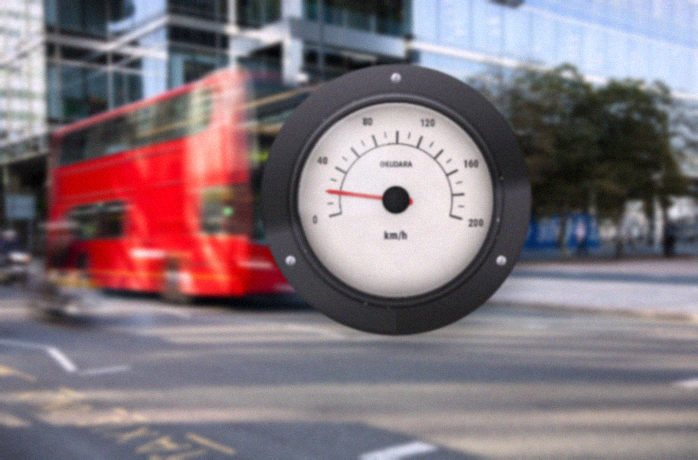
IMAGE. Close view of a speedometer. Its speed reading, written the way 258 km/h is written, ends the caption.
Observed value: 20 km/h
